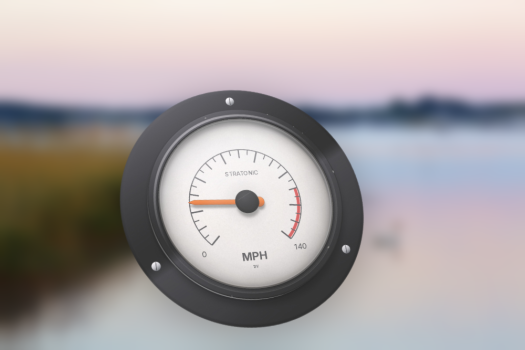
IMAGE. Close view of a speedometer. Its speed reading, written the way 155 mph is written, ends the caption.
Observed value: 25 mph
